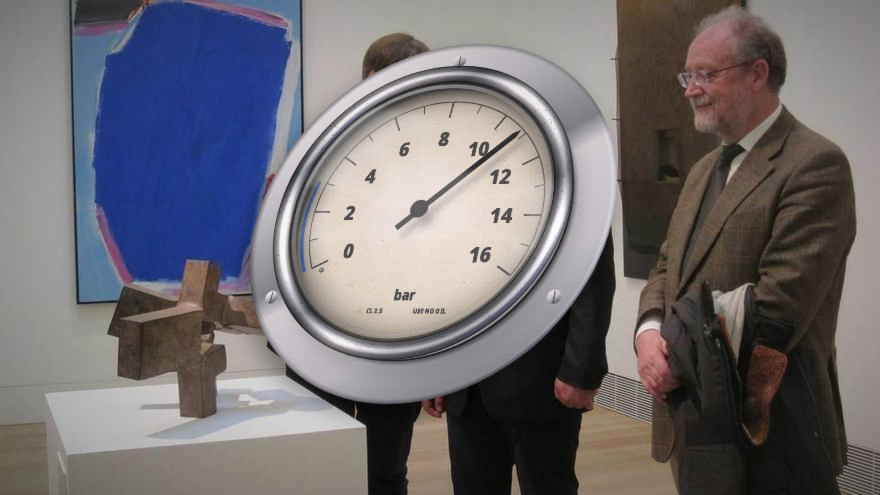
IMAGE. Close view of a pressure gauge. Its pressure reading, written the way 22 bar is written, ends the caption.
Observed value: 11 bar
